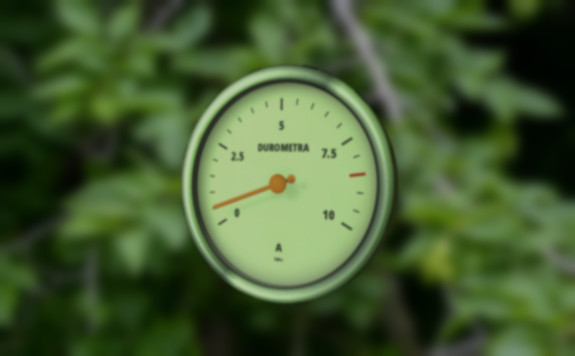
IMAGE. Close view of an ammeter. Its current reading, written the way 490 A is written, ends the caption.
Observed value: 0.5 A
